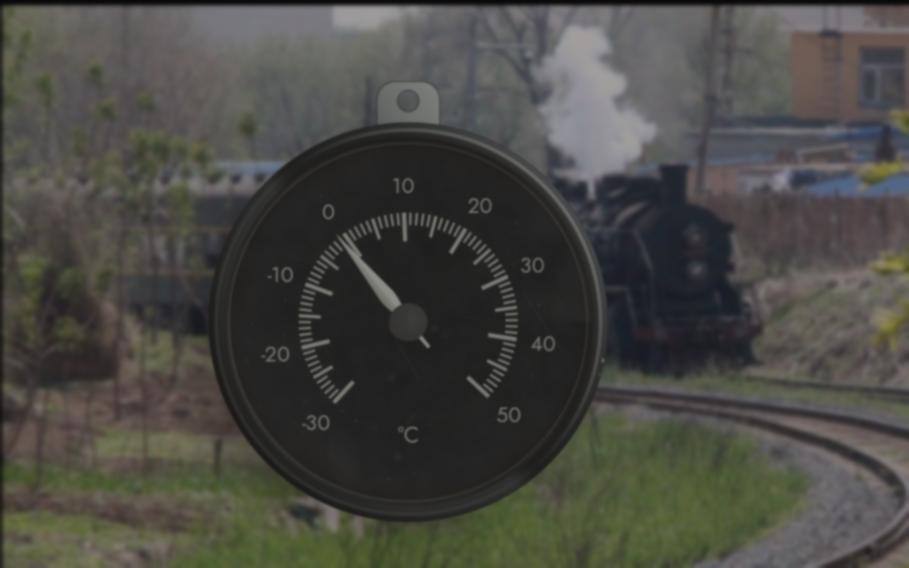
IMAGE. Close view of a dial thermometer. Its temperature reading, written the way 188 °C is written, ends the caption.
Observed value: -1 °C
